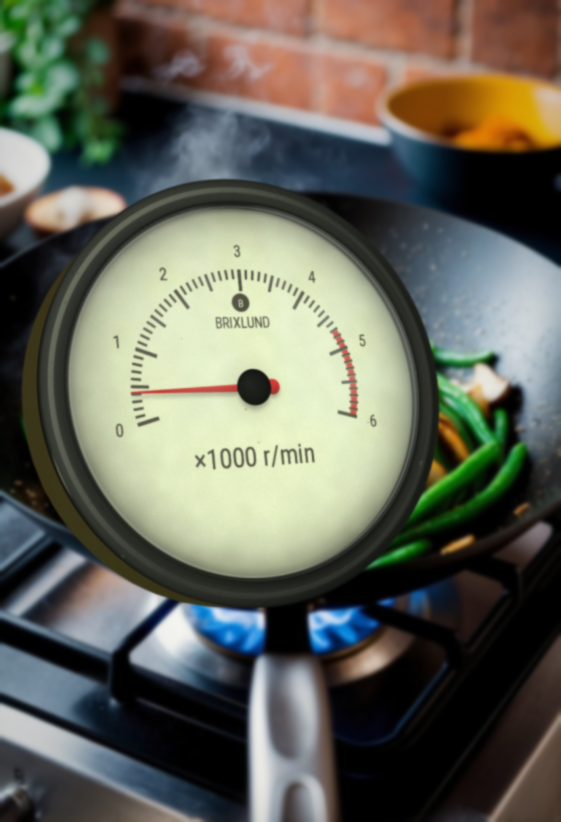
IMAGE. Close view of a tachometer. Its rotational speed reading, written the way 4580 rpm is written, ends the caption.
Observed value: 400 rpm
